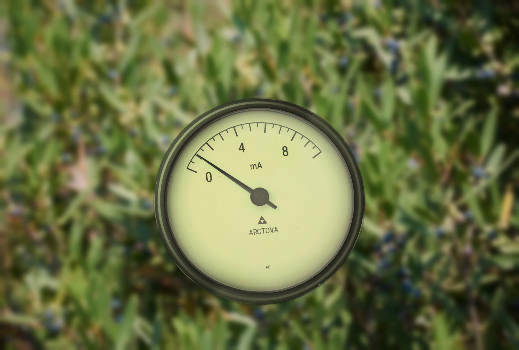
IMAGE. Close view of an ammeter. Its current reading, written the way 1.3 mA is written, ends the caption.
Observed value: 1 mA
